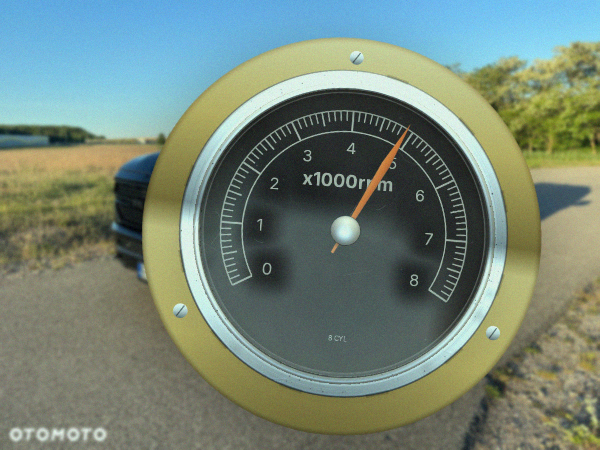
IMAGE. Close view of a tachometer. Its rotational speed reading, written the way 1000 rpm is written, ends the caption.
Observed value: 4900 rpm
